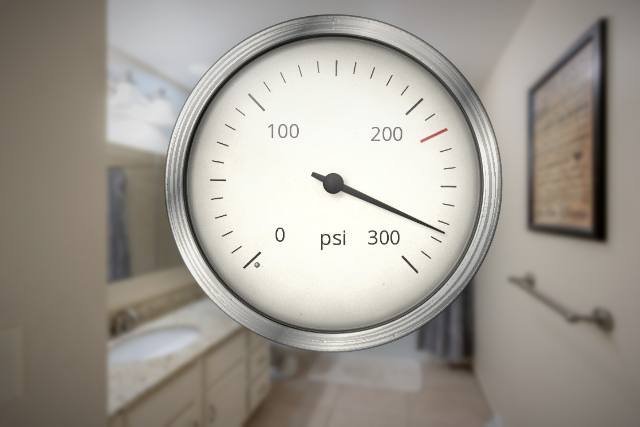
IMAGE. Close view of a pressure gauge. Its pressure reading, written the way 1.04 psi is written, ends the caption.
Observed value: 275 psi
